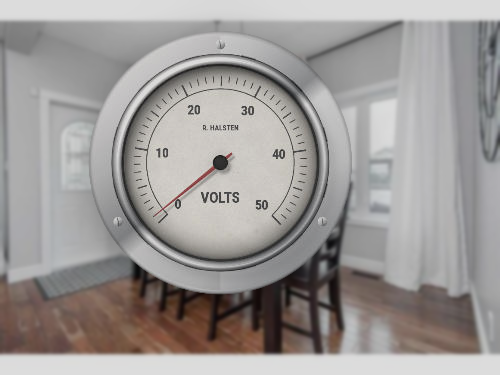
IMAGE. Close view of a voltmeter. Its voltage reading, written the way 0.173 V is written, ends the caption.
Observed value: 1 V
